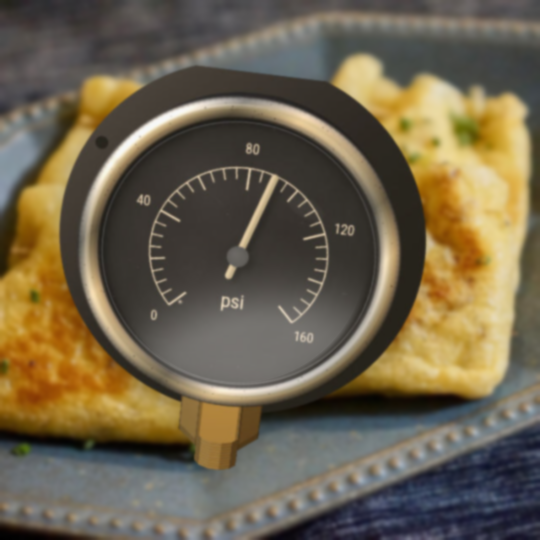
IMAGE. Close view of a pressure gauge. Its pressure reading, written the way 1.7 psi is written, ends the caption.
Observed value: 90 psi
